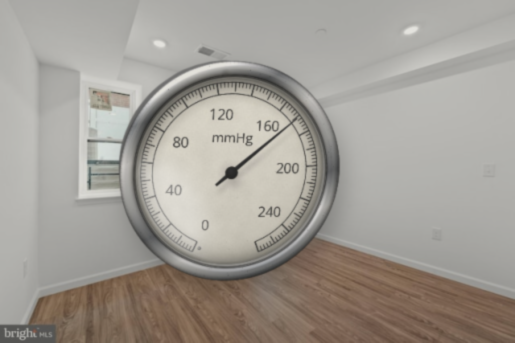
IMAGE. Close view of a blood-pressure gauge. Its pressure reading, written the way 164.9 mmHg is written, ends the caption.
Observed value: 170 mmHg
